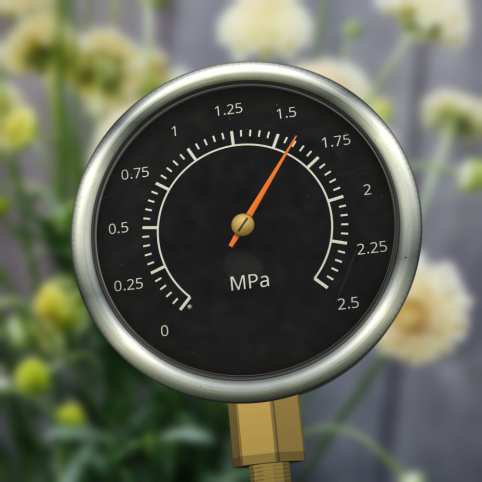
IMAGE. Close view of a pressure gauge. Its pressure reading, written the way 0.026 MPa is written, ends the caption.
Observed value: 1.6 MPa
